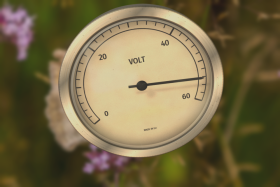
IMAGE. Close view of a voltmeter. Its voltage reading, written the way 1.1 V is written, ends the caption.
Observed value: 54 V
